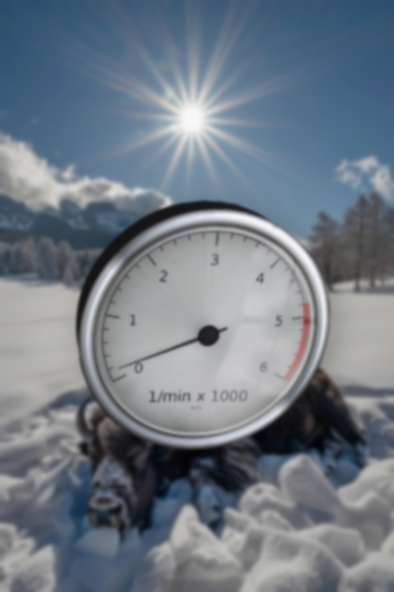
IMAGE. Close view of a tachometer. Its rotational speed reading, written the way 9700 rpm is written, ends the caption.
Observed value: 200 rpm
